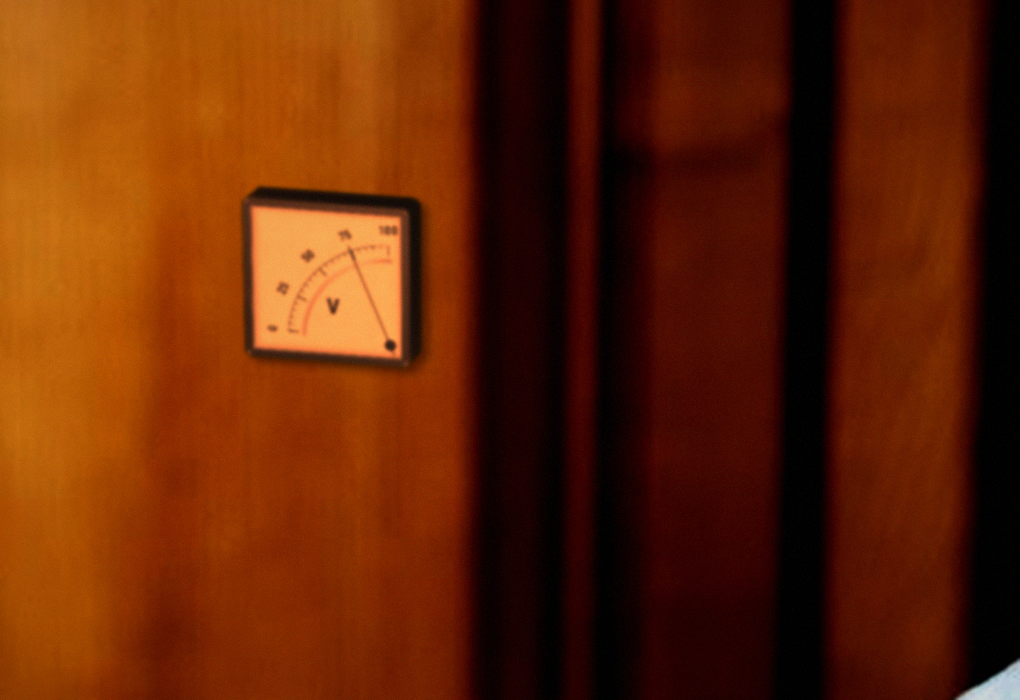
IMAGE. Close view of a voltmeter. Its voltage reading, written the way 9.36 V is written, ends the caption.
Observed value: 75 V
